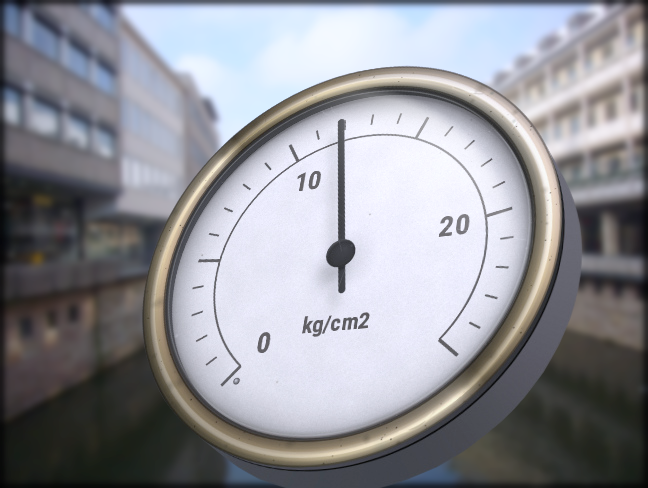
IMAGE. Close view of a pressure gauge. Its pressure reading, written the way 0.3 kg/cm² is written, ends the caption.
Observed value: 12 kg/cm²
